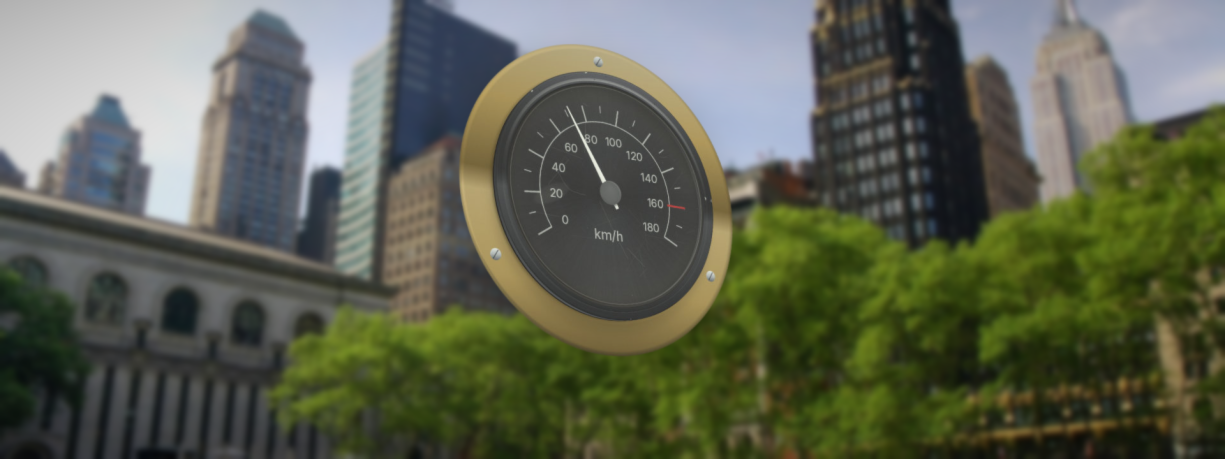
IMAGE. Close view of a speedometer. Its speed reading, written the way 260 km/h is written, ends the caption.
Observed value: 70 km/h
